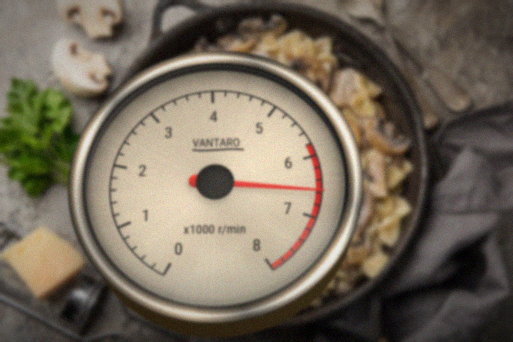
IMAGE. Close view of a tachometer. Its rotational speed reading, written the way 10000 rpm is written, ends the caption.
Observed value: 6600 rpm
